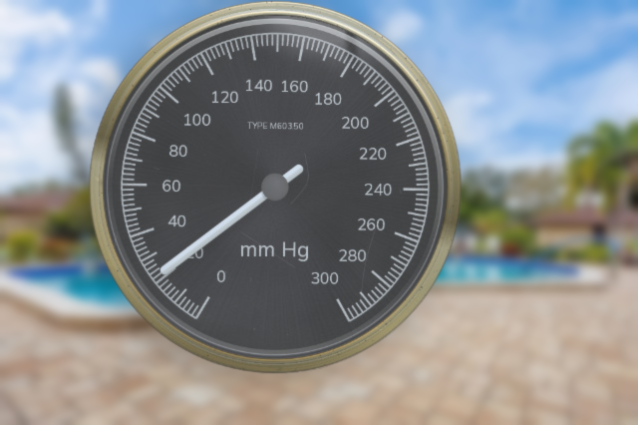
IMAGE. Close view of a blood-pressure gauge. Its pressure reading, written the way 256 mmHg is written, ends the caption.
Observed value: 22 mmHg
